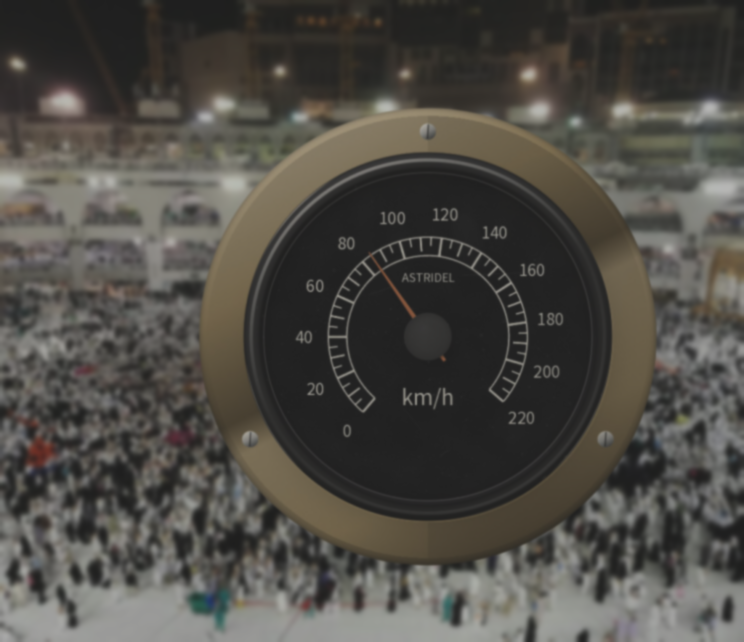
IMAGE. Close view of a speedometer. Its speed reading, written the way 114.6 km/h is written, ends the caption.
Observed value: 85 km/h
